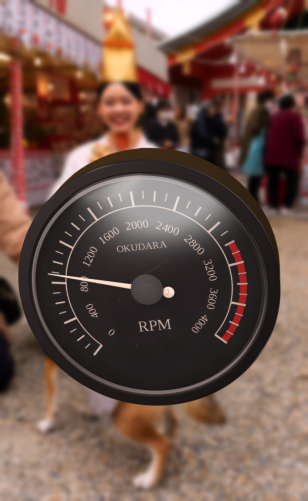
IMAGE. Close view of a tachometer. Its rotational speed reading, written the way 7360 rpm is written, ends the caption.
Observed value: 900 rpm
